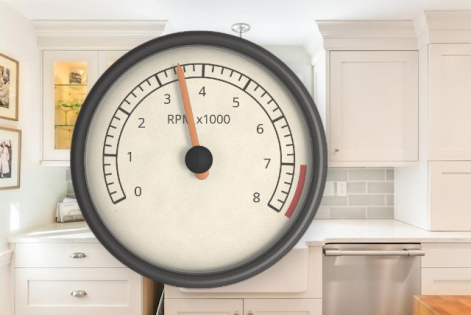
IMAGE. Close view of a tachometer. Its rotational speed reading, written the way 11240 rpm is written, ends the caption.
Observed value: 3500 rpm
